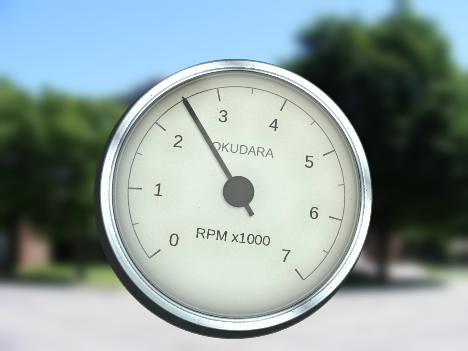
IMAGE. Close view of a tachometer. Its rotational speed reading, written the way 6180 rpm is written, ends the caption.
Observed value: 2500 rpm
